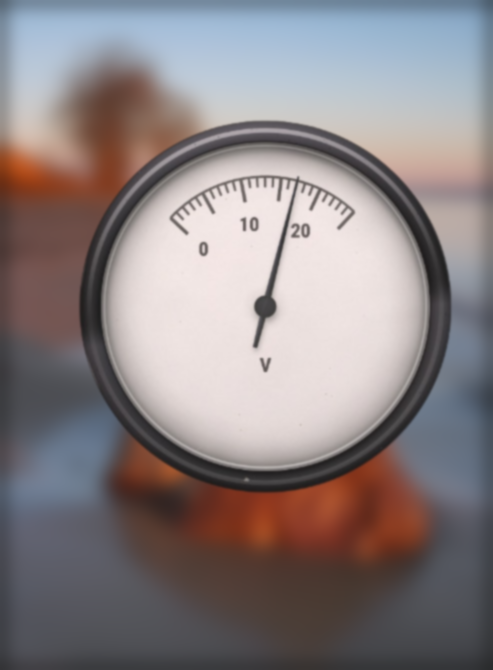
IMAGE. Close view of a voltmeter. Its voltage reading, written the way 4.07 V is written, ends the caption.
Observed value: 17 V
